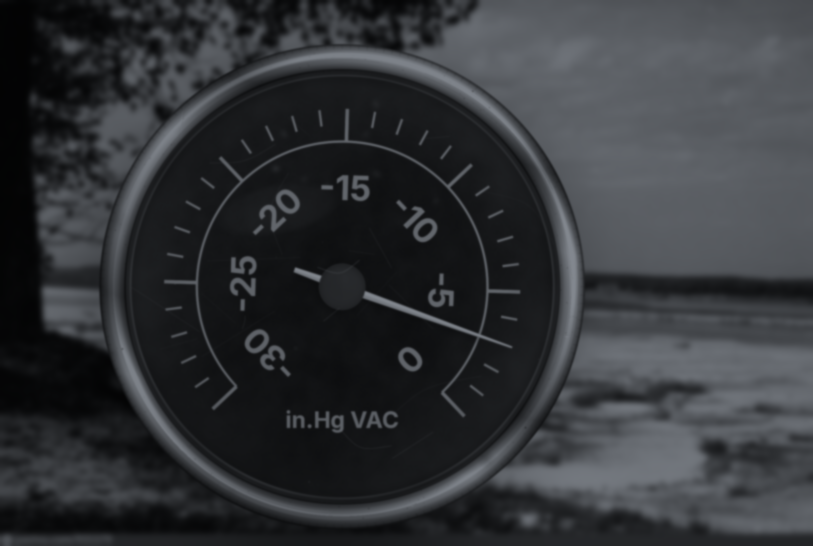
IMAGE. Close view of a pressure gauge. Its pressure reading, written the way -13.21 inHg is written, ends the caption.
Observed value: -3 inHg
